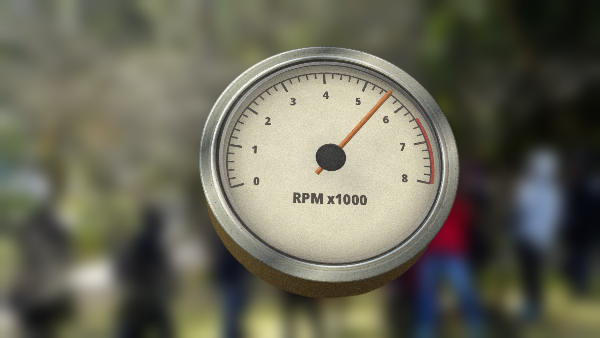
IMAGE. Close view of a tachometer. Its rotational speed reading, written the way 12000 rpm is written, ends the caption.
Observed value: 5600 rpm
